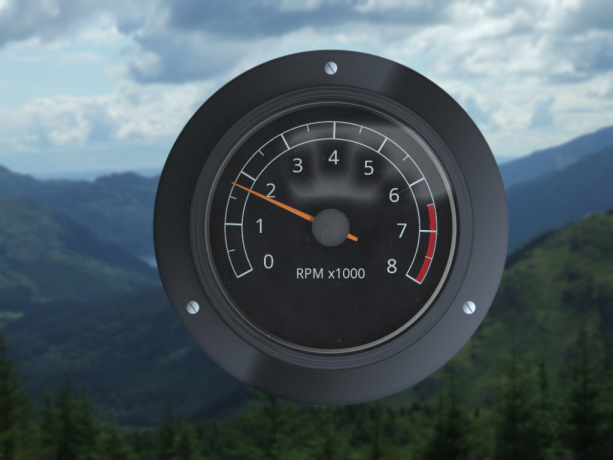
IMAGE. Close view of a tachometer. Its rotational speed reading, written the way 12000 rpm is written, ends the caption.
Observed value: 1750 rpm
